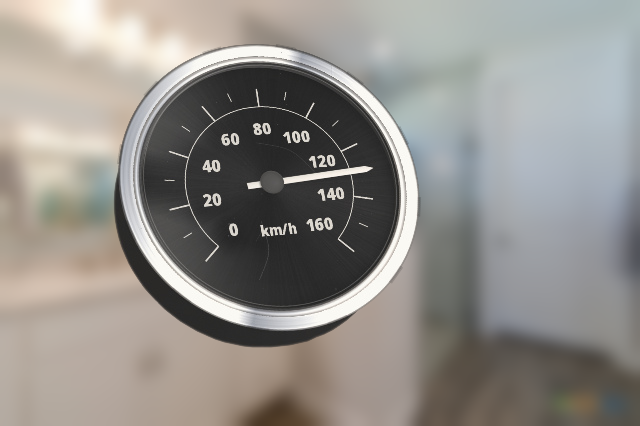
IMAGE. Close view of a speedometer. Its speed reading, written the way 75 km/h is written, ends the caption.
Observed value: 130 km/h
